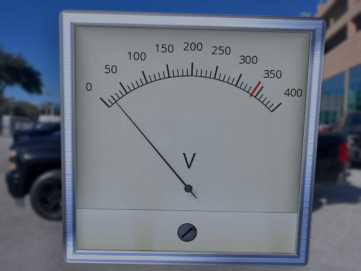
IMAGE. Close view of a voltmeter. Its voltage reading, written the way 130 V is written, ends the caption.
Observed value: 20 V
